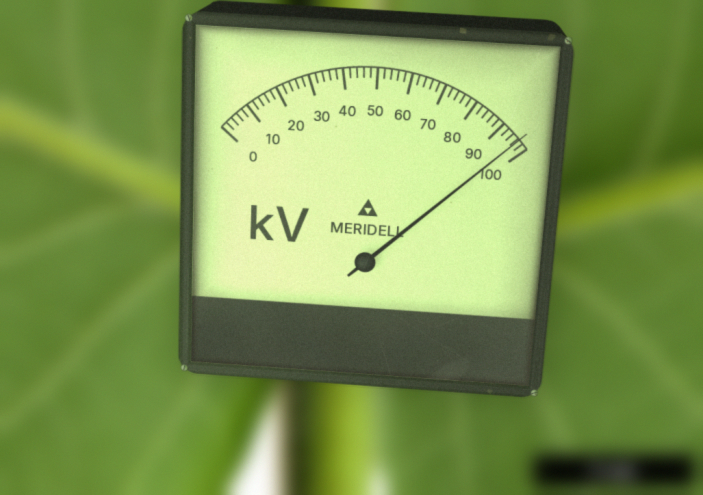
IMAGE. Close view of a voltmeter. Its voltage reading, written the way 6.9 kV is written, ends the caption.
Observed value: 96 kV
